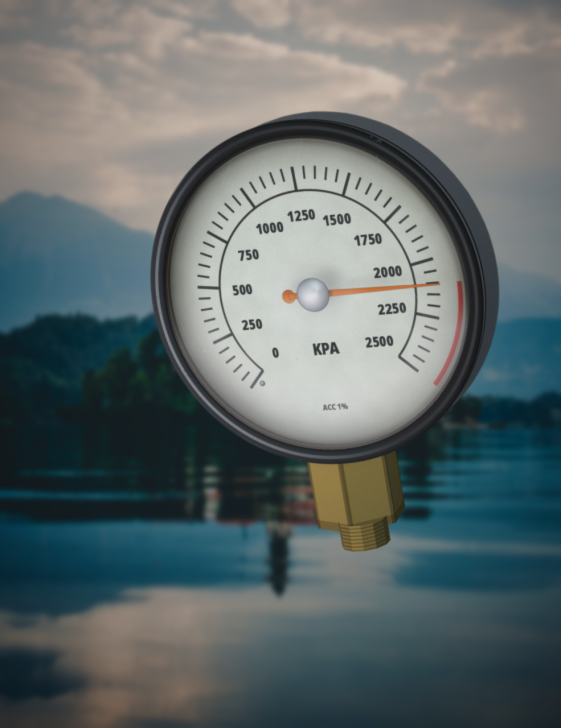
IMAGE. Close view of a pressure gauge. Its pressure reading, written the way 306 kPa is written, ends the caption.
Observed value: 2100 kPa
